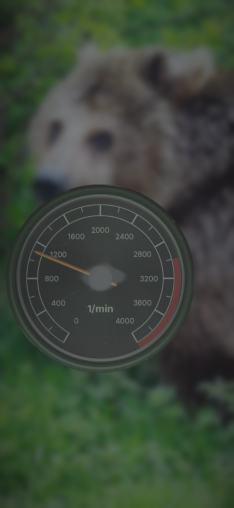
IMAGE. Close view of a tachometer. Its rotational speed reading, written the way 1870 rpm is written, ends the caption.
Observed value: 1100 rpm
